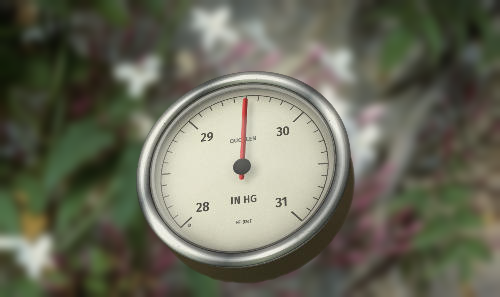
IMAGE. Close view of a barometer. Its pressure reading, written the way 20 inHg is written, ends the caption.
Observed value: 29.5 inHg
